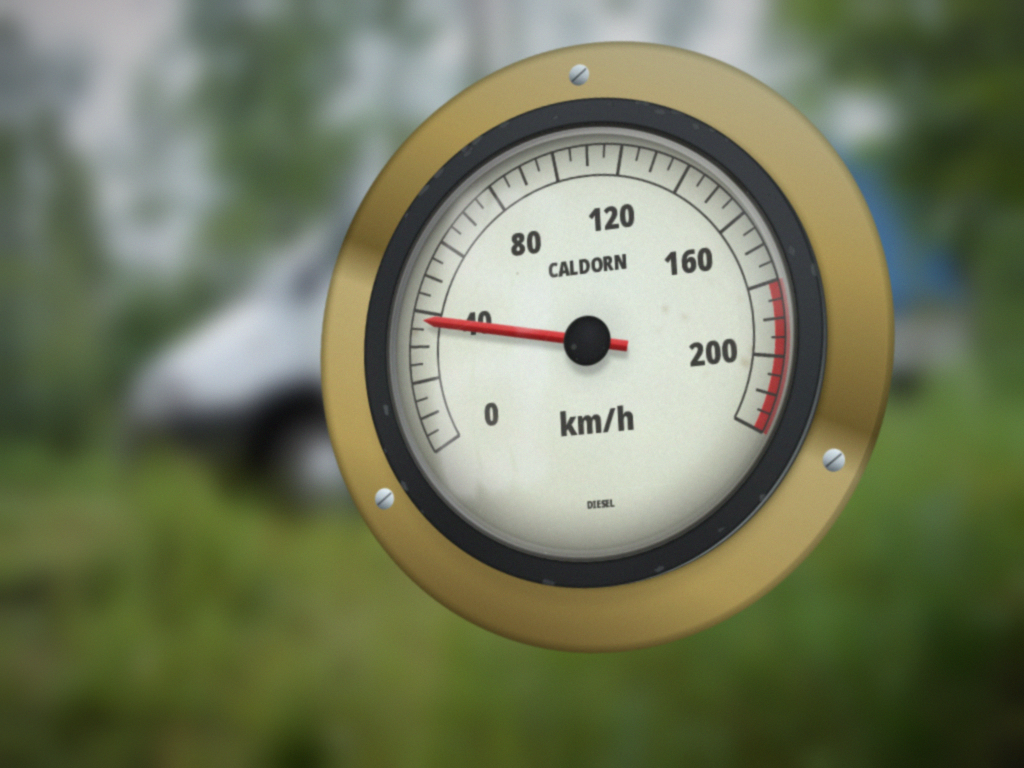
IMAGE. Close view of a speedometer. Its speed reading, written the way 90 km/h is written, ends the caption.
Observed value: 37.5 km/h
